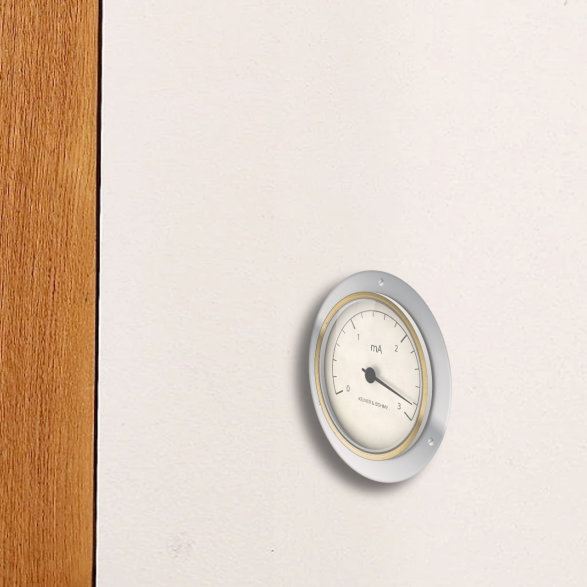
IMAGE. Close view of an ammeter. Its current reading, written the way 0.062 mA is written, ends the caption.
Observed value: 2.8 mA
